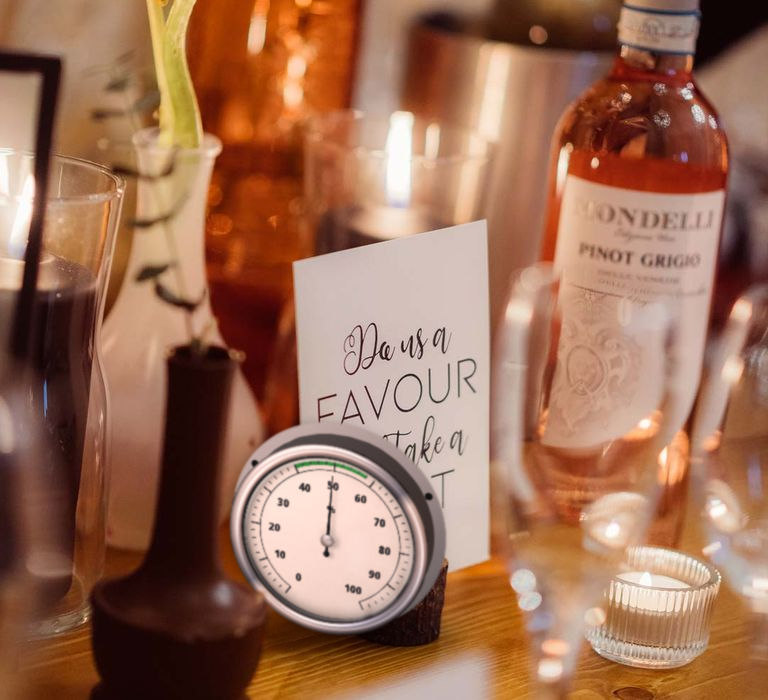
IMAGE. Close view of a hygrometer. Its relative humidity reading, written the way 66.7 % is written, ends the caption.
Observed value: 50 %
